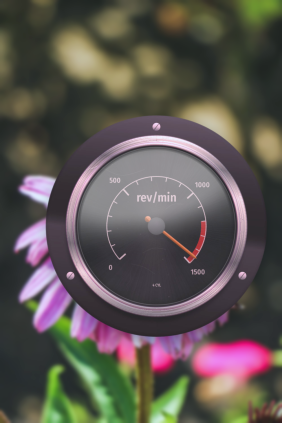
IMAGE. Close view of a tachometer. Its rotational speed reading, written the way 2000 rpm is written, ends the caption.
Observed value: 1450 rpm
